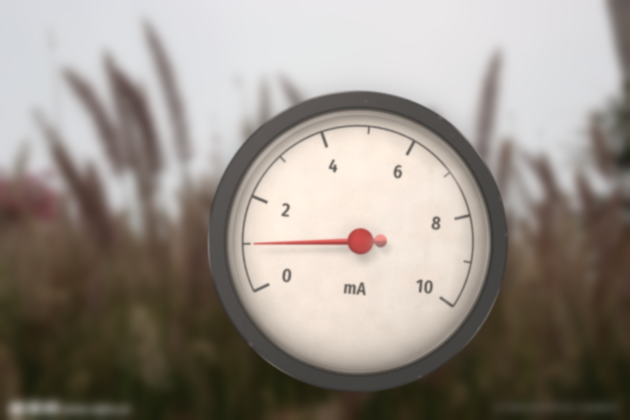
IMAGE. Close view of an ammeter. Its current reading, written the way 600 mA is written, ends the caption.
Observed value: 1 mA
